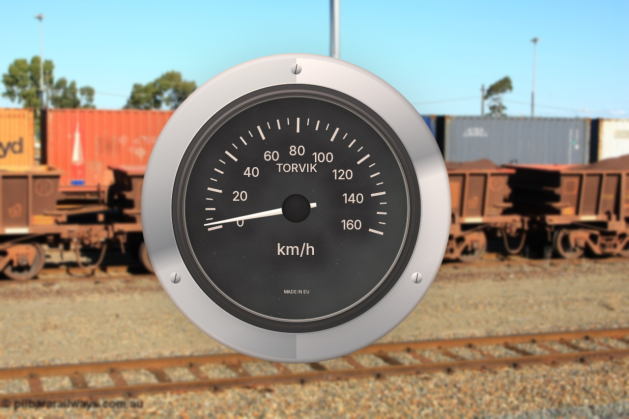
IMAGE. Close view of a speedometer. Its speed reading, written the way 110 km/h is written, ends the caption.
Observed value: 2.5 km/h
